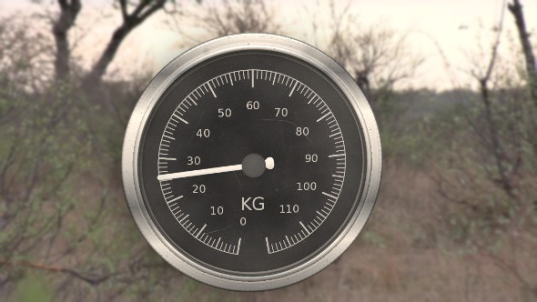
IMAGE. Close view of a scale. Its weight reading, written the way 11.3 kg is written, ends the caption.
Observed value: 26 kg
